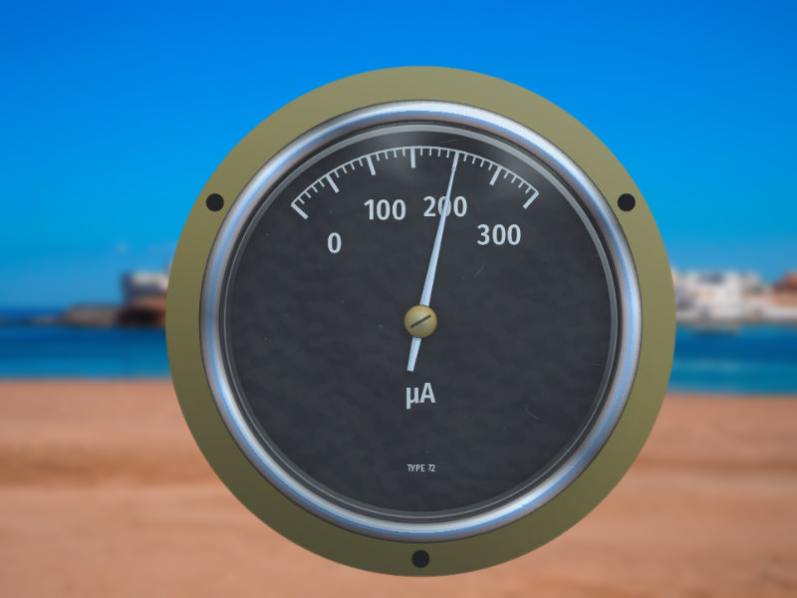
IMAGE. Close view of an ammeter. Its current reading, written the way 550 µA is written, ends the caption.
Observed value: 200 µA
